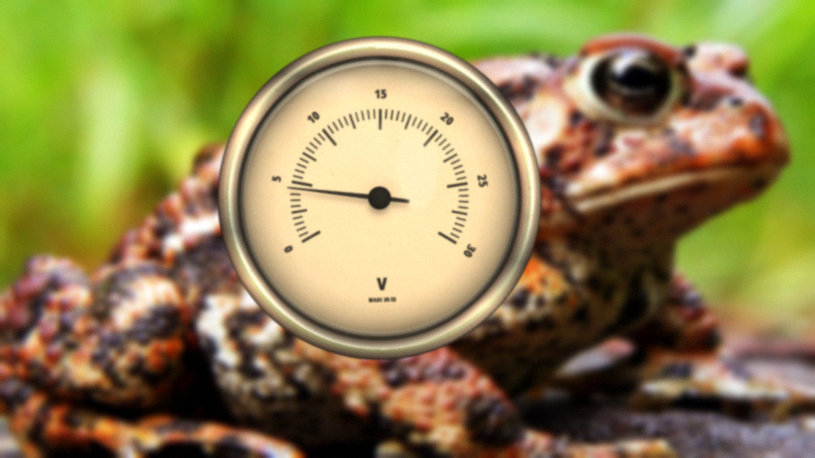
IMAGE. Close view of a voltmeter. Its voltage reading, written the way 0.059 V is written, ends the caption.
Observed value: 4.5 V
